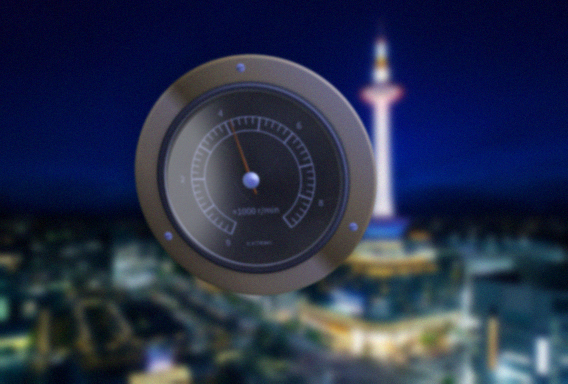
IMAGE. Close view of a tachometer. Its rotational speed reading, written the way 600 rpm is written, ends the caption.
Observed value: 4200 rpm
